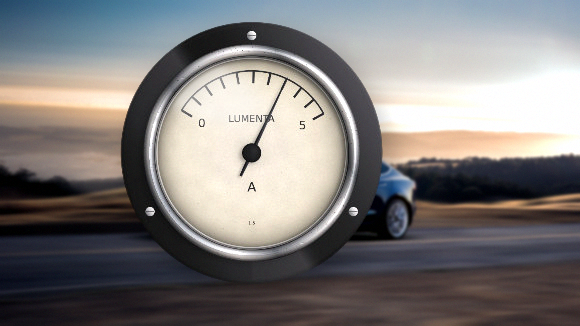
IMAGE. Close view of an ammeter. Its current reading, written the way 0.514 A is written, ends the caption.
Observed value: 3.5 A
